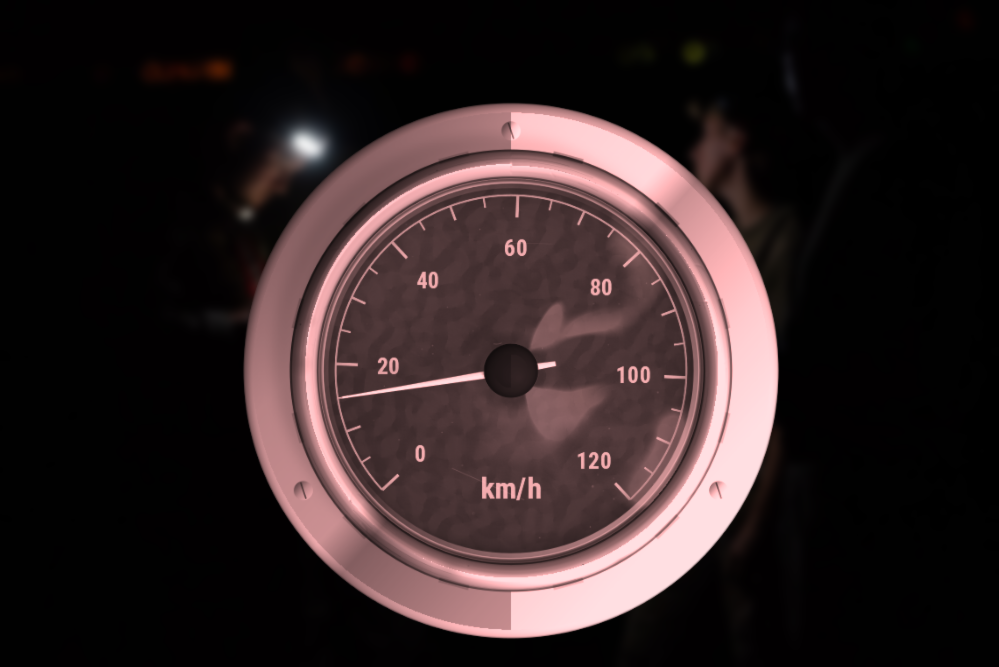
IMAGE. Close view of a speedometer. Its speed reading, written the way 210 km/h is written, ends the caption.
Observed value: 15 km/h
